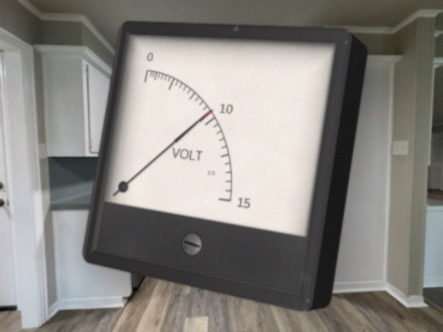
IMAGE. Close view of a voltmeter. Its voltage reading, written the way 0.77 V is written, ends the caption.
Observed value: 9.5 V
